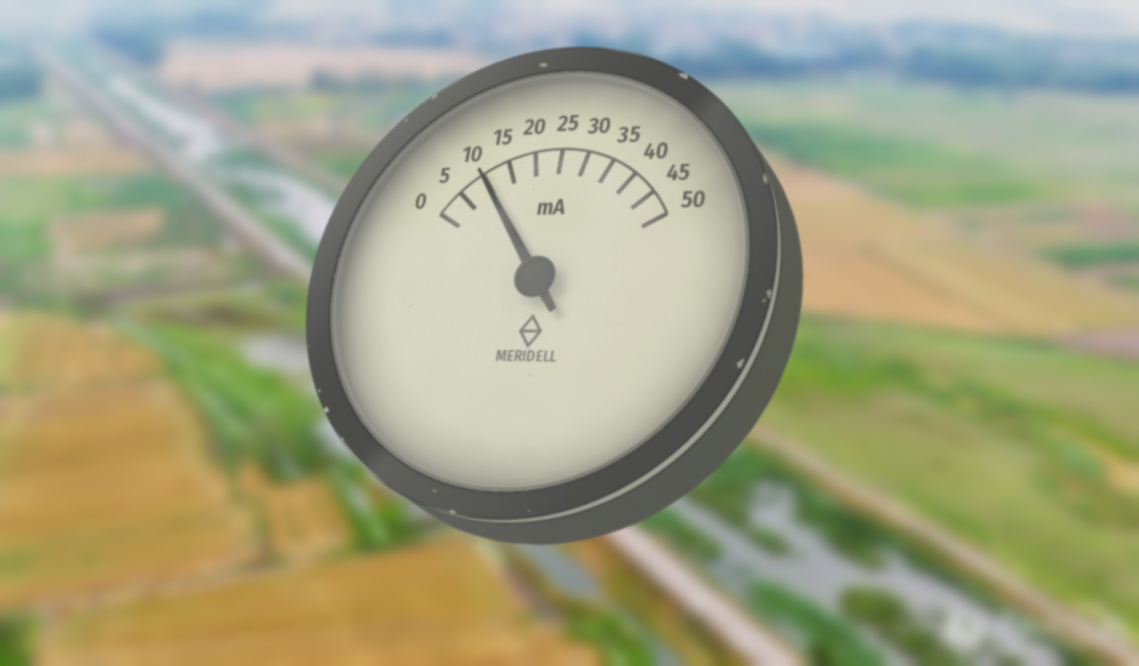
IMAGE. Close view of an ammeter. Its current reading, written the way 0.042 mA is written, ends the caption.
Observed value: 10 mA
